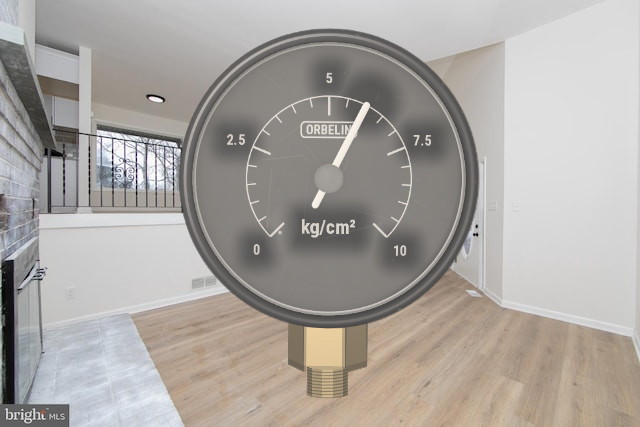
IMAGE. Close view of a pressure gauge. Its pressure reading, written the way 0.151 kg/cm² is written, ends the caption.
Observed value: 6 kg/cm²
